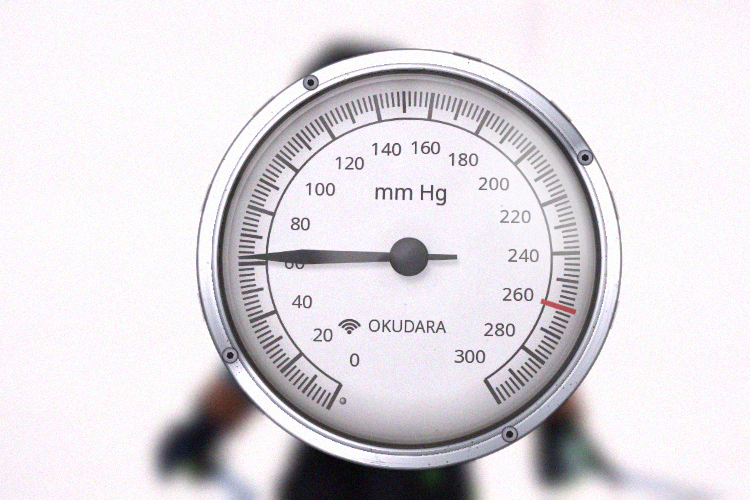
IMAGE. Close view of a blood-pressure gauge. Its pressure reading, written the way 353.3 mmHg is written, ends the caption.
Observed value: 62 mmHg
